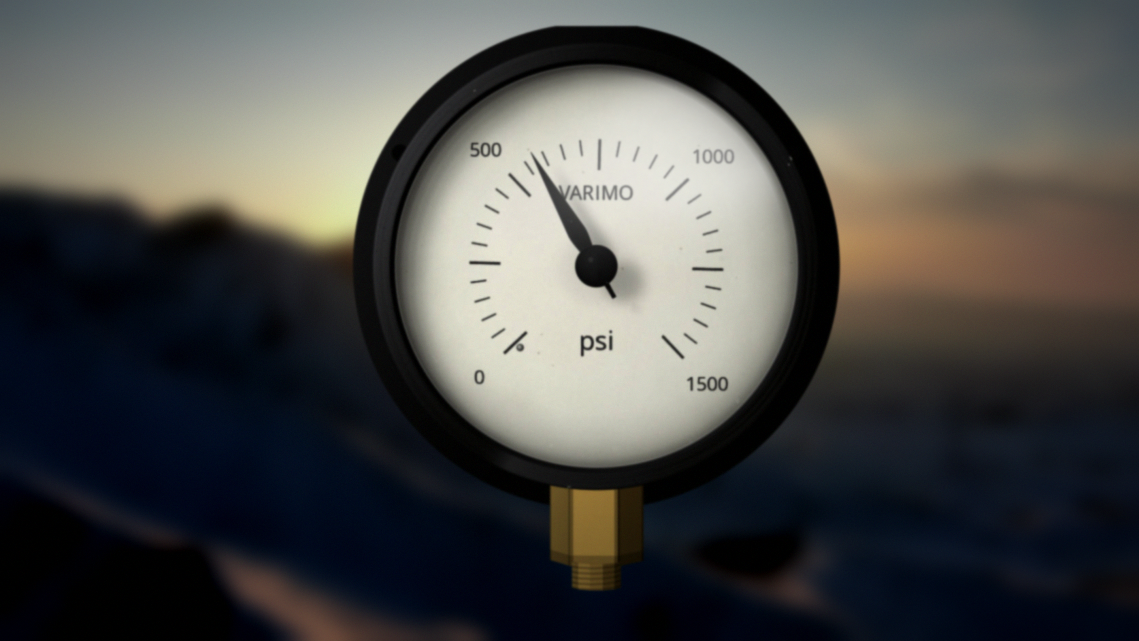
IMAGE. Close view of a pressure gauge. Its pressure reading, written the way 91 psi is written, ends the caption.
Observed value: 575 psi
